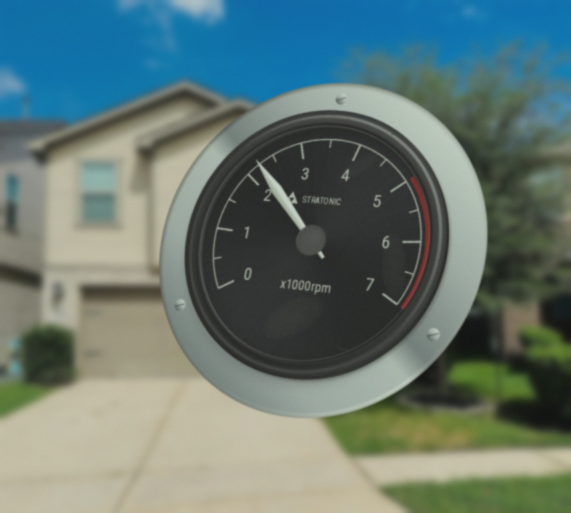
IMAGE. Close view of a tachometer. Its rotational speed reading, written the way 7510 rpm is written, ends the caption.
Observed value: 2250 rpm
